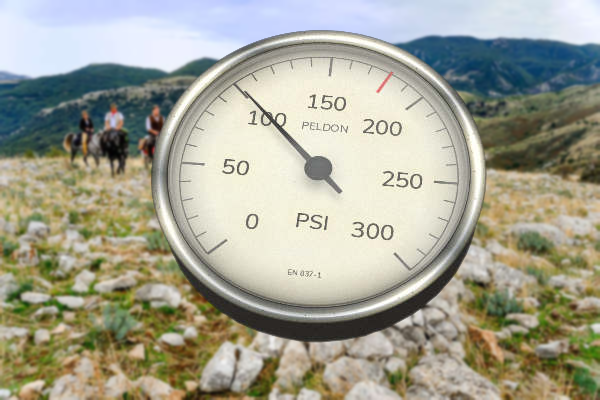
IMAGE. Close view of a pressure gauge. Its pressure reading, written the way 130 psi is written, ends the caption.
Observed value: 100 psi
